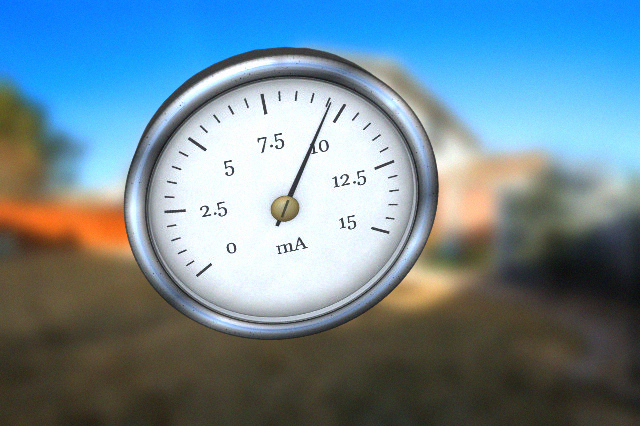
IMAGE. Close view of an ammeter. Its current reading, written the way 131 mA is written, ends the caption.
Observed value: 9.5 mA
